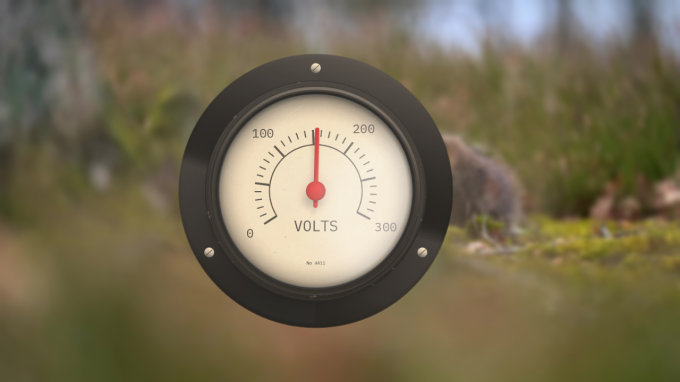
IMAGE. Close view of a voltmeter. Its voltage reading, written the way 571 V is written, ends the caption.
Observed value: 155 V
